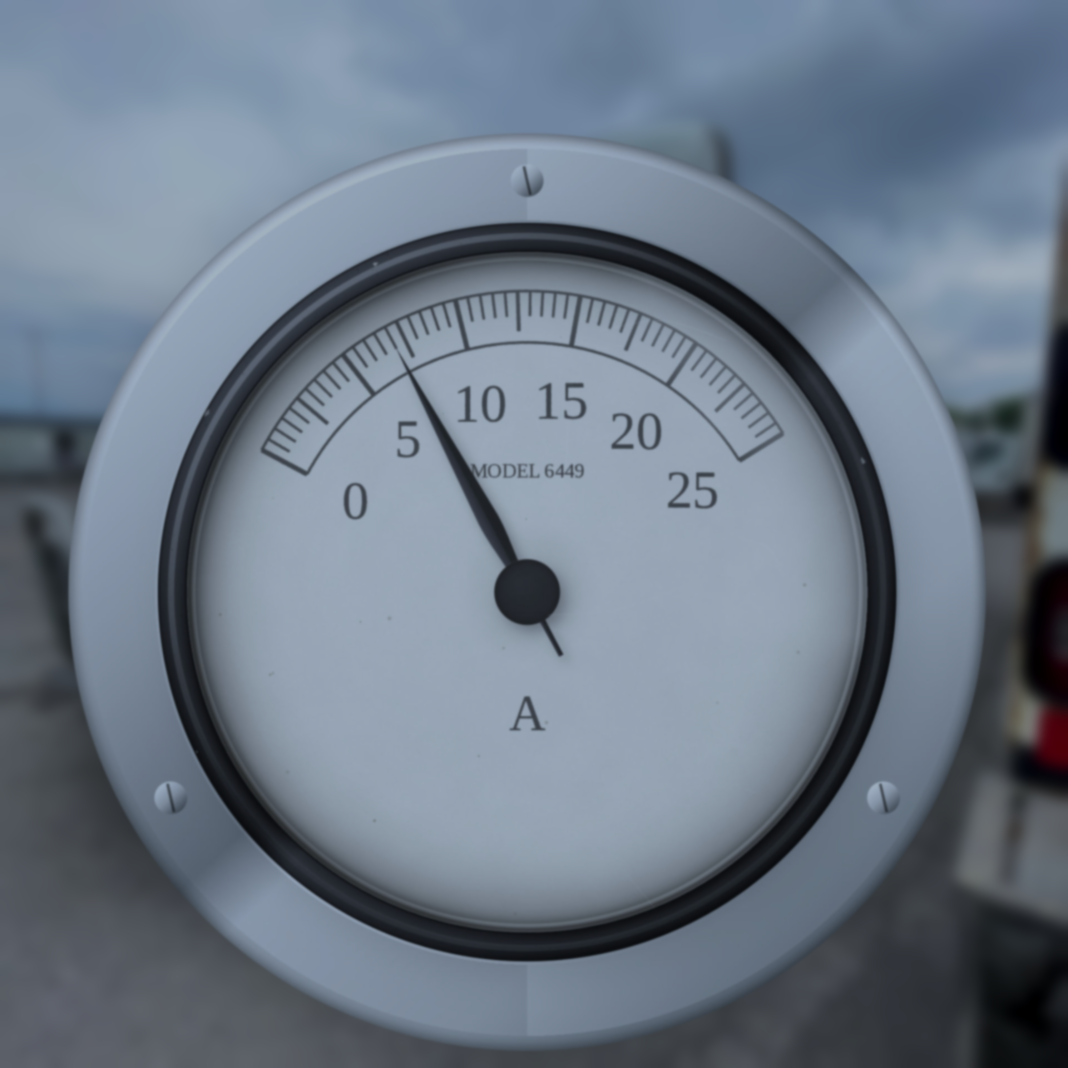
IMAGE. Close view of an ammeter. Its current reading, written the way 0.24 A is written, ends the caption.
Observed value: 7 A
